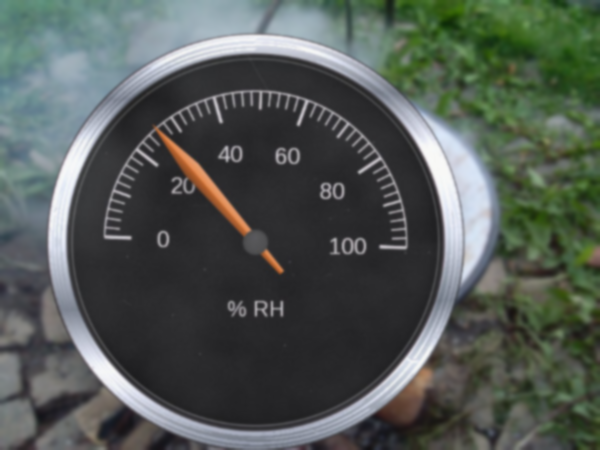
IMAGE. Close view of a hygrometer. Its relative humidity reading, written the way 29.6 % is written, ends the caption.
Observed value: 26 %
